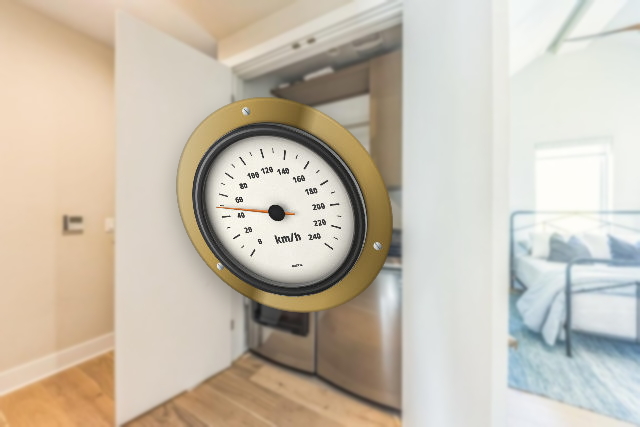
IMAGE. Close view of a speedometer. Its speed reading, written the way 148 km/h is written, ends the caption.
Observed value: 50 km/h
